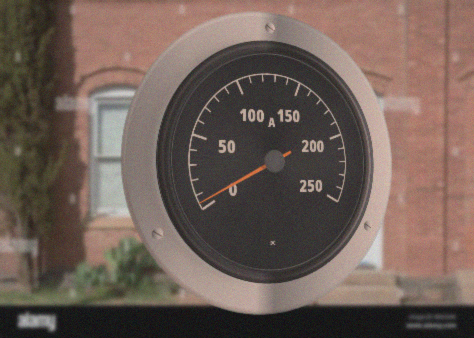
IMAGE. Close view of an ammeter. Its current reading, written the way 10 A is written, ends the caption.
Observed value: 5 A
